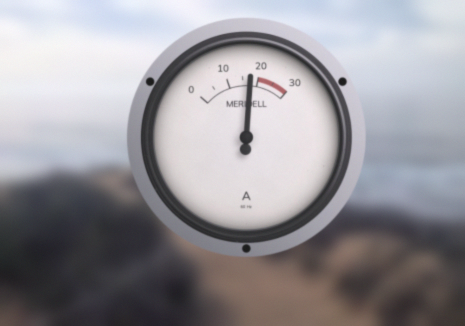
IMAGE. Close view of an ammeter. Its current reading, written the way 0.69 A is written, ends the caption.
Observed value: 17.5 A
